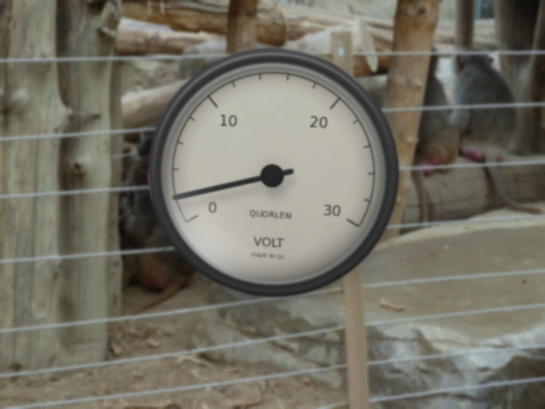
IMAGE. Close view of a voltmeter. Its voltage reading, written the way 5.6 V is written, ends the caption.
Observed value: 2 V
